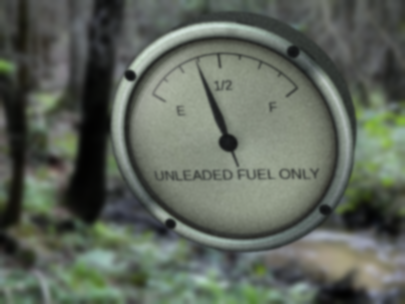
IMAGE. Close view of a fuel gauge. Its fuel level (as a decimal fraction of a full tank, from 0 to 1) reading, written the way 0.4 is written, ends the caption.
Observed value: 0.375
